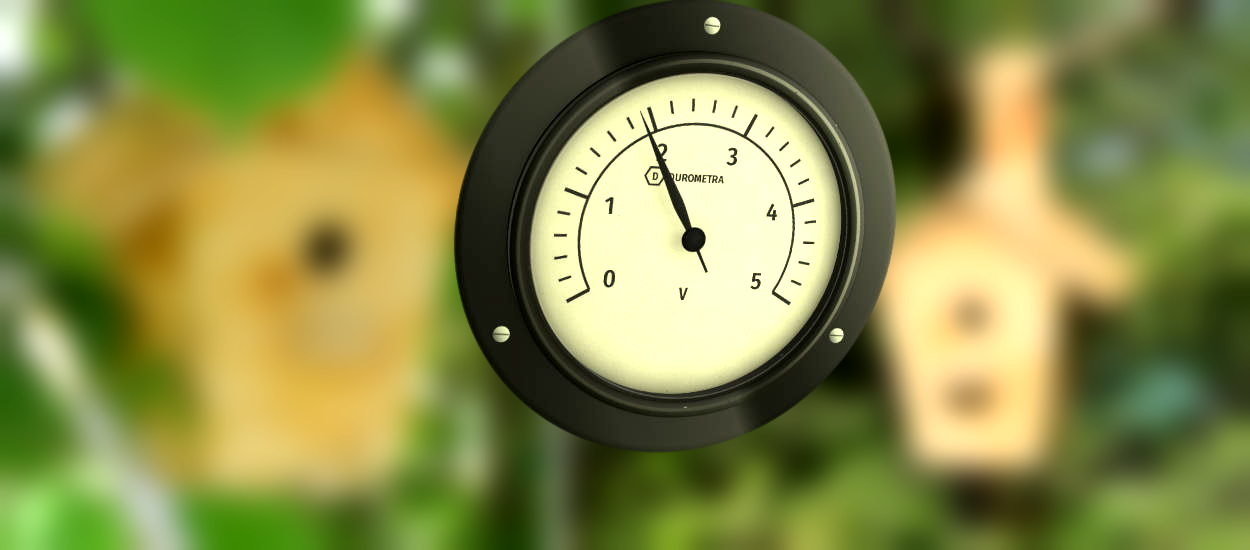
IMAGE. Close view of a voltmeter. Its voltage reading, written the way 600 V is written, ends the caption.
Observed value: 1.9 V
